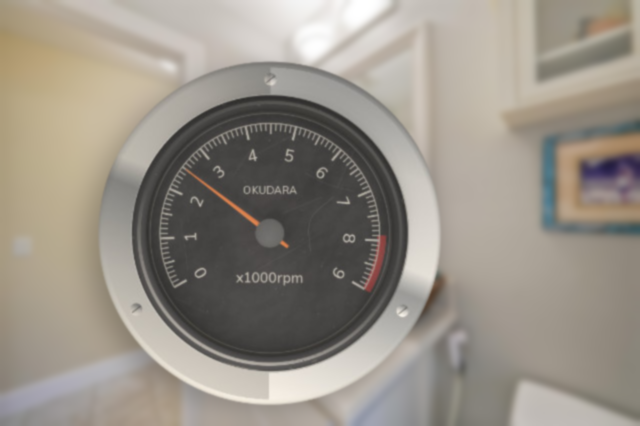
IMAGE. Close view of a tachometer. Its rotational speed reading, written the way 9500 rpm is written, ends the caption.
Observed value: 2500 rpm
